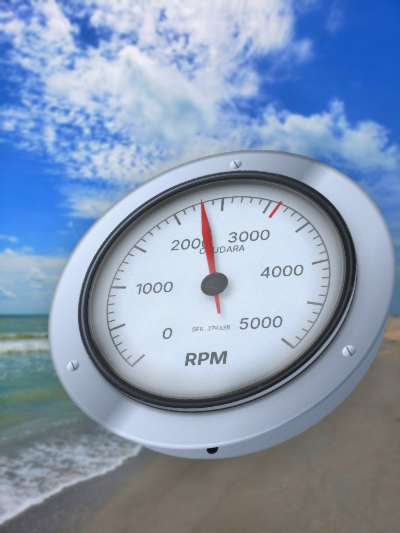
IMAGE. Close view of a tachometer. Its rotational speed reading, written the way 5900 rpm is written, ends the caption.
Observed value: 2300 rpm
